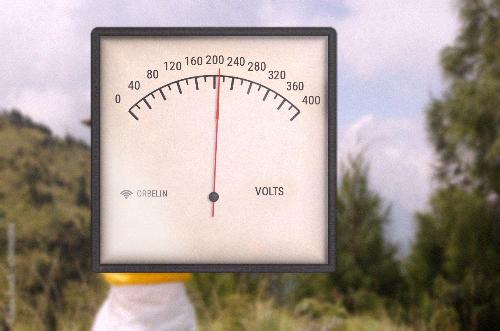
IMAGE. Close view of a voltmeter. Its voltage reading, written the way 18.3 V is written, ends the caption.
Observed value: 210 V
